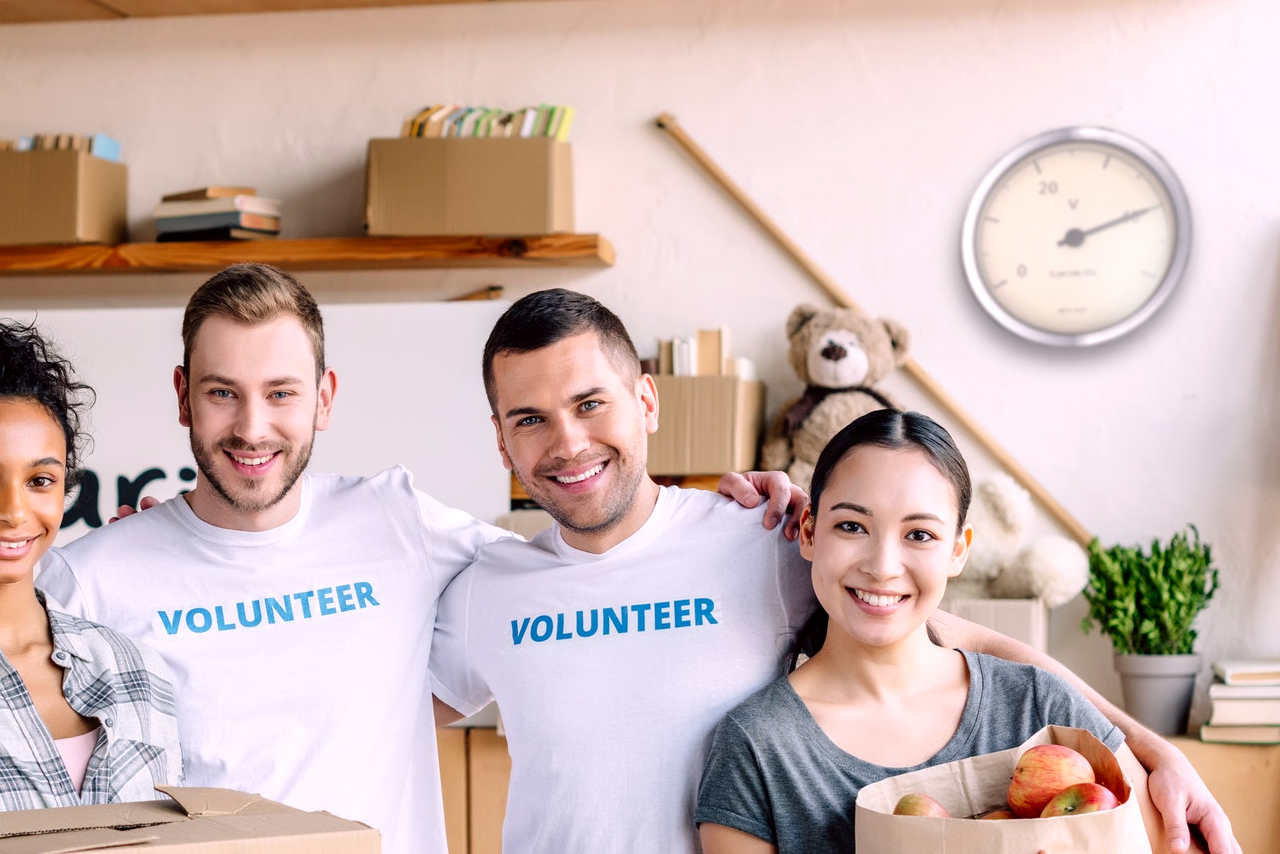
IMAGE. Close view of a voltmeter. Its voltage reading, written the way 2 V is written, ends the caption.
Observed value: 40 V
